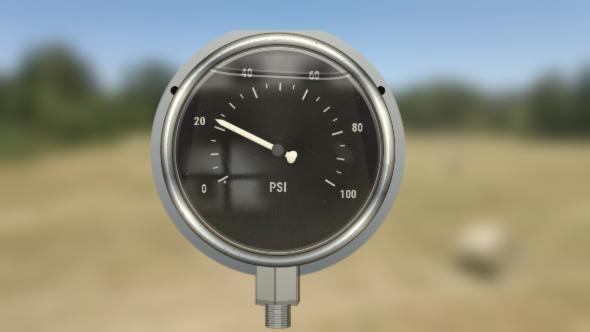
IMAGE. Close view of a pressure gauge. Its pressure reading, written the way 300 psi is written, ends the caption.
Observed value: 22.5 psi
